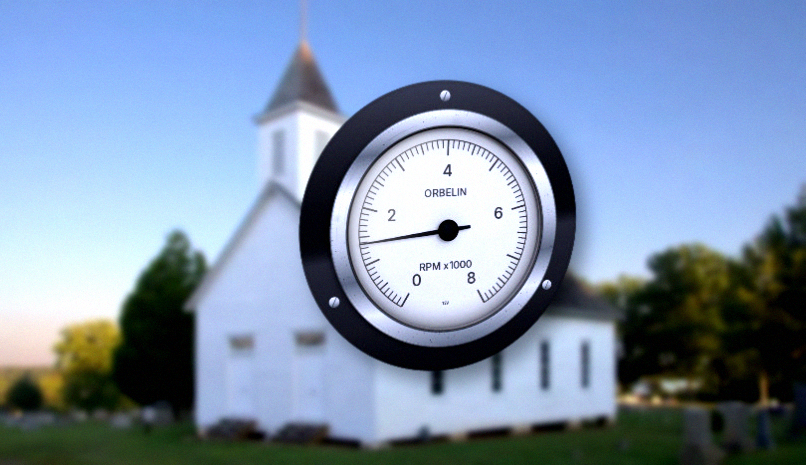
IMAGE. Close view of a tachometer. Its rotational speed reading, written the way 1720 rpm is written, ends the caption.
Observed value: 1400 rpm
